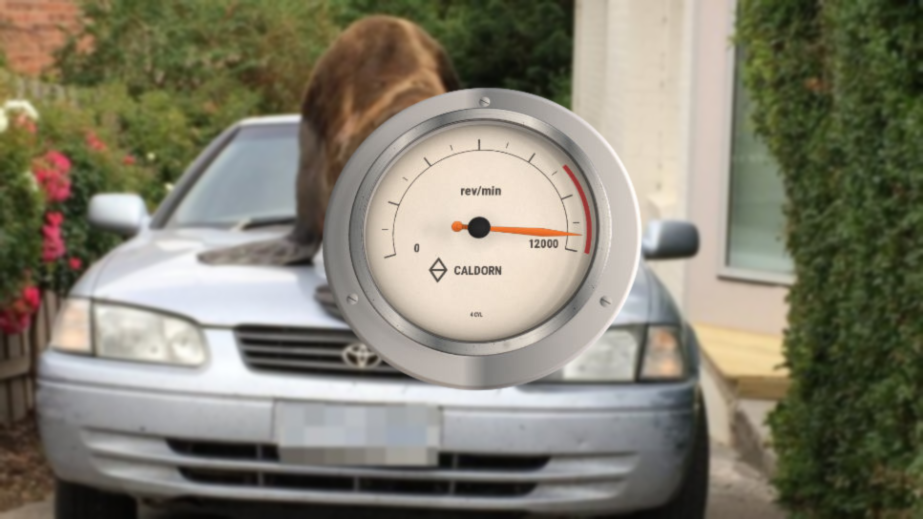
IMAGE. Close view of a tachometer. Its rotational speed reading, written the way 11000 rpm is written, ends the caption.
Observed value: 11500 rpm
